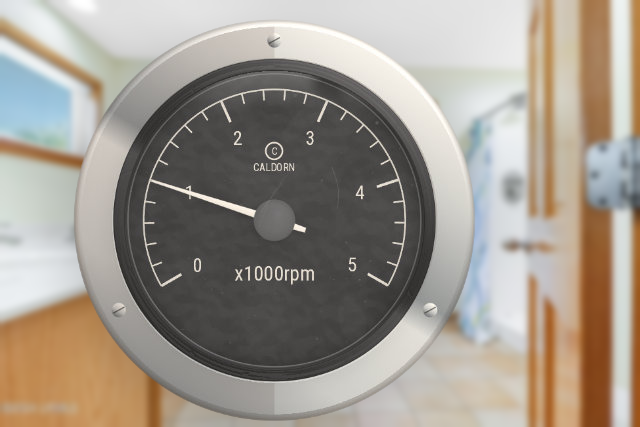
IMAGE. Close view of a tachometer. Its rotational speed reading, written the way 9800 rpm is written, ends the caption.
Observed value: 1000 rpm
